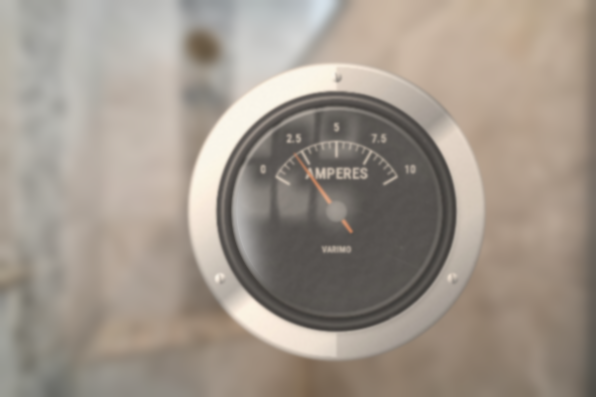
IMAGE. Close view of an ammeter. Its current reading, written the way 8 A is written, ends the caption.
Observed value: 2 A
